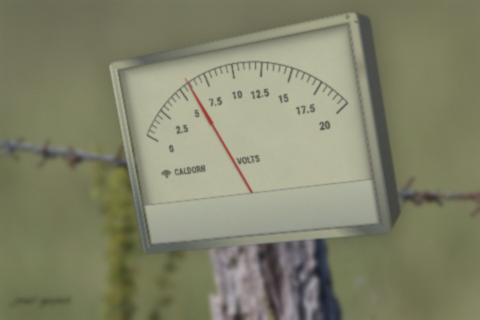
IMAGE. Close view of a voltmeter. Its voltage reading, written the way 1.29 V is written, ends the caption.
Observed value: 6 V
